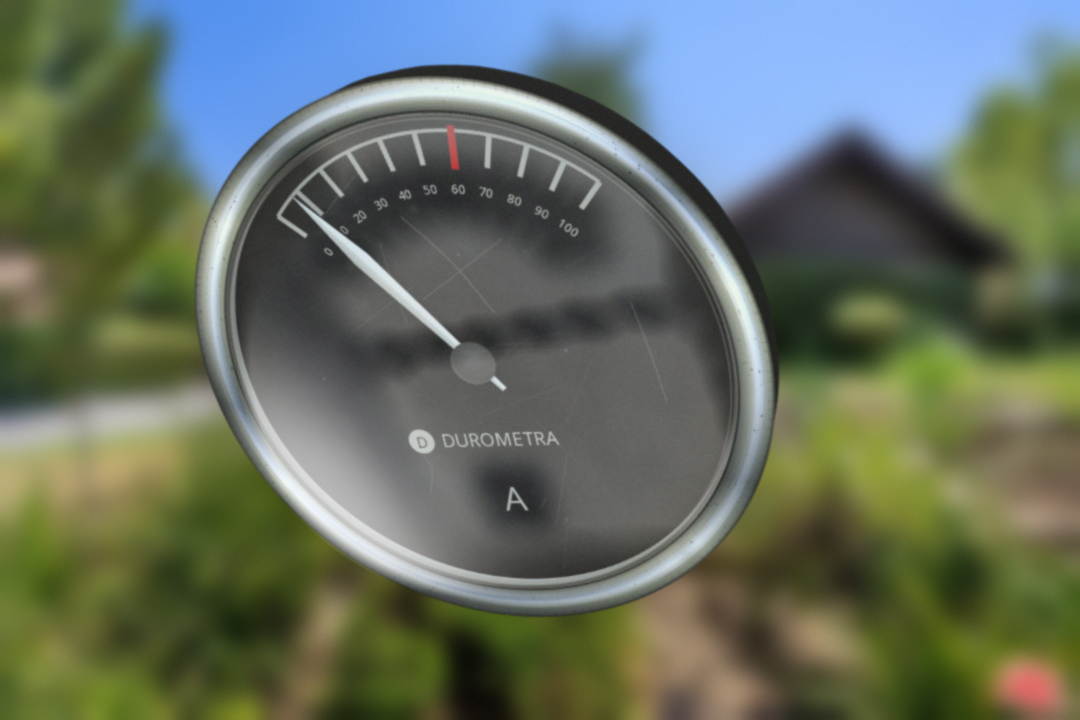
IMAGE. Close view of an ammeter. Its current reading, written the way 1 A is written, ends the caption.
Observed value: 10 A
